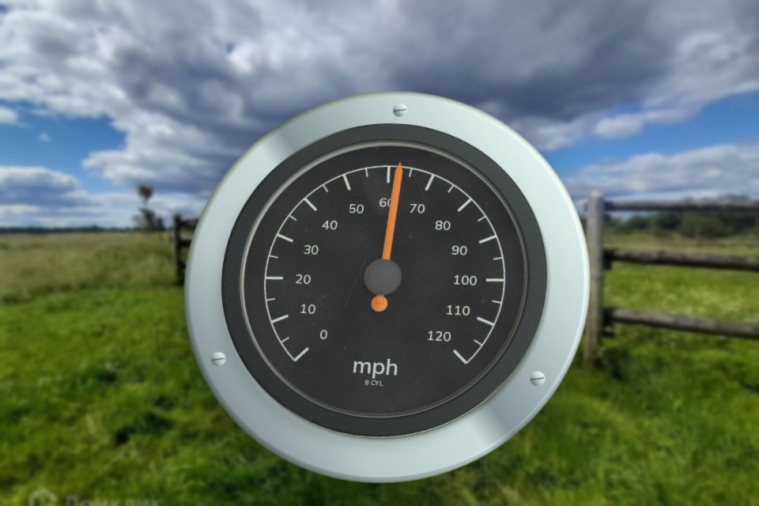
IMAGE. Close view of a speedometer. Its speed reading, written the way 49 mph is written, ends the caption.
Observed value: 62.5 mph
